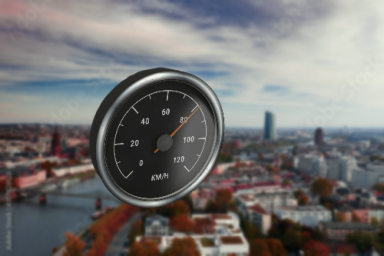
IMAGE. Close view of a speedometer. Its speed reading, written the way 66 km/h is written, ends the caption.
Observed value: 80 km/h
